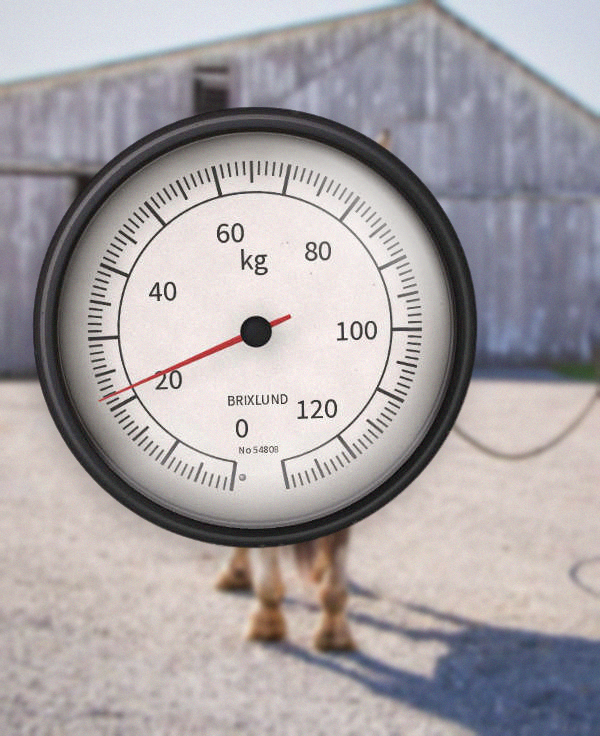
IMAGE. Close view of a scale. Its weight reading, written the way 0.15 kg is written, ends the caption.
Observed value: 22 kg
